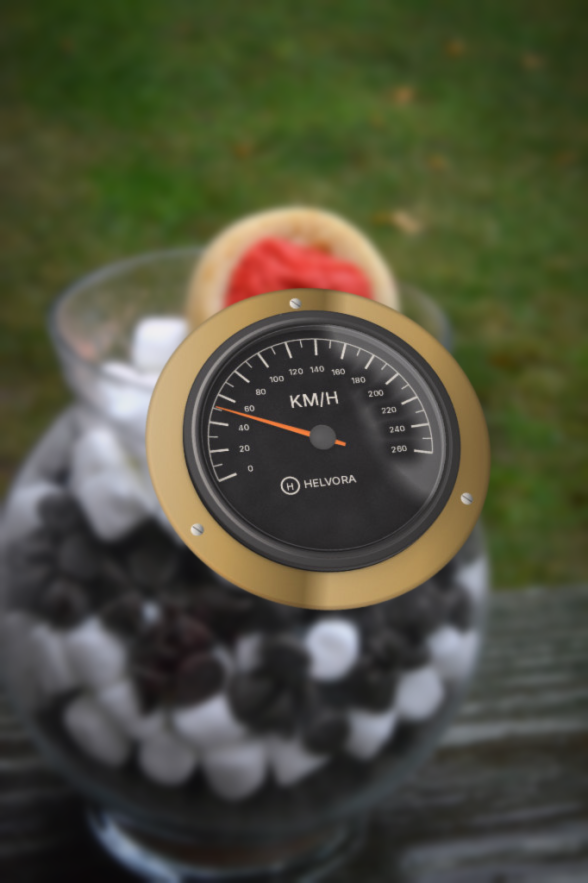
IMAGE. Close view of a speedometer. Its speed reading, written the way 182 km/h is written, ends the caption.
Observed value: 50 km/h
